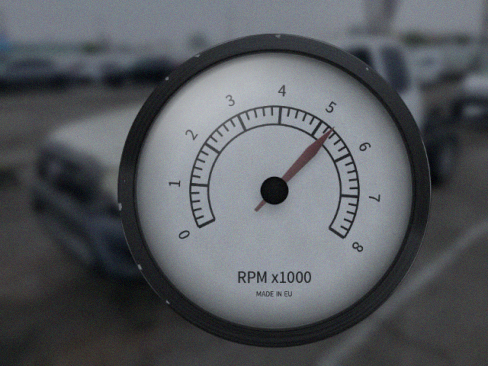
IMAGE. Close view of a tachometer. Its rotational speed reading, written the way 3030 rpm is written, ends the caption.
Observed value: 5300 rpm
